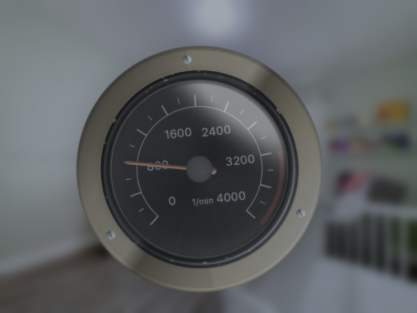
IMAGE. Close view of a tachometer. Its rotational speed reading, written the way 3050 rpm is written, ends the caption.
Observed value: 800 rpm
